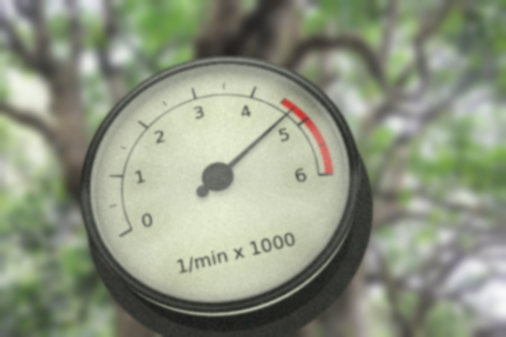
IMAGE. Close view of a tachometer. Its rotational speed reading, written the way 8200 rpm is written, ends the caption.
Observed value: 4750 rpm
